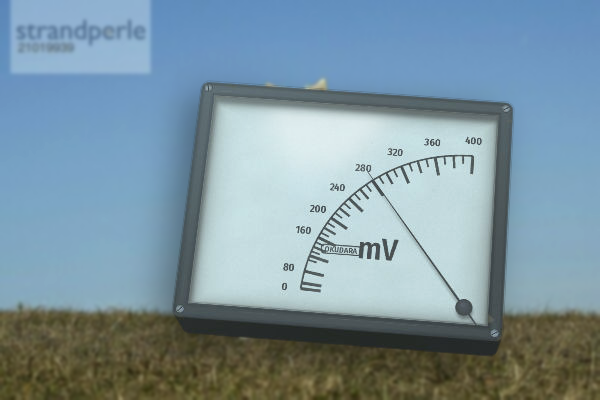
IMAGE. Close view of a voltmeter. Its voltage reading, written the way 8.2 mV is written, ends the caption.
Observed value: 280 mV
